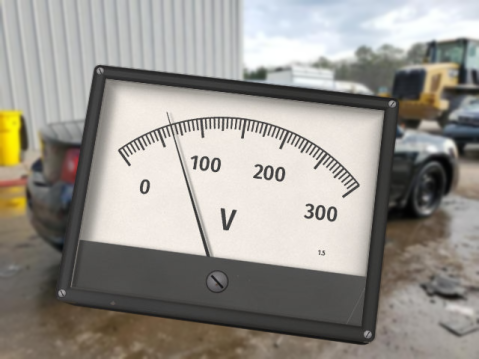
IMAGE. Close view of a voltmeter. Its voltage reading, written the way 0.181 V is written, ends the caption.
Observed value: 65 V
